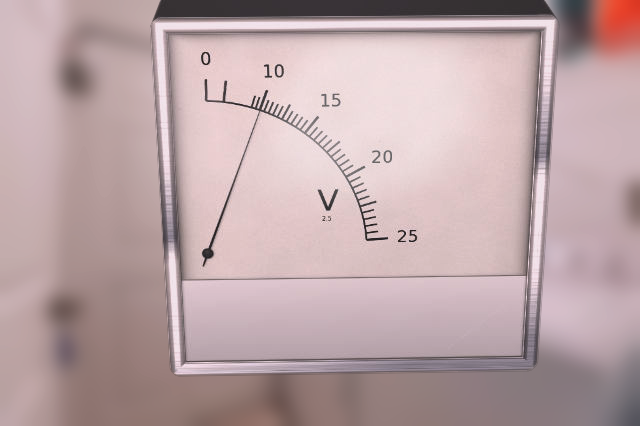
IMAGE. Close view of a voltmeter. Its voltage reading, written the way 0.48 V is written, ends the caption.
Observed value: 10 V
